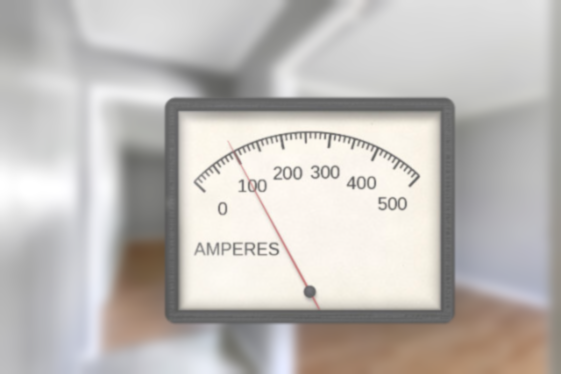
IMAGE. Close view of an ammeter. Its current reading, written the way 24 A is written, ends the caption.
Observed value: 100 A
